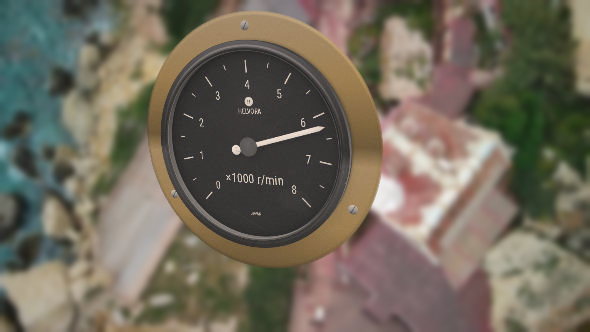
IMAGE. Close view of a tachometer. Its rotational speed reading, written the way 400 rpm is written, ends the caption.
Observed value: 6250 rpm
